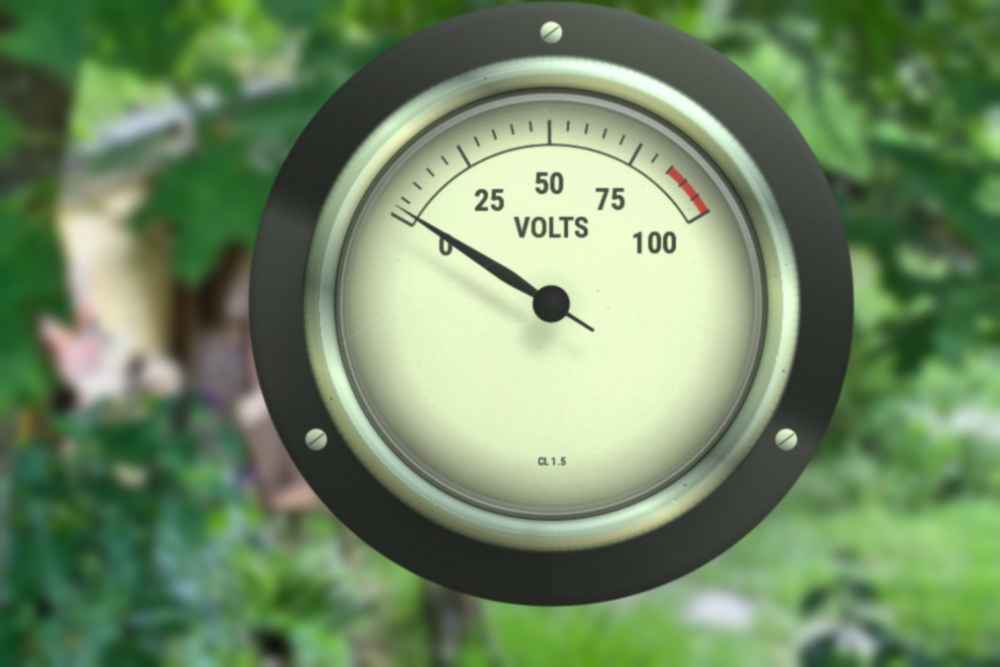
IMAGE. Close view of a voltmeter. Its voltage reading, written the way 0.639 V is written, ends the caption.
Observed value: 2.5 V
